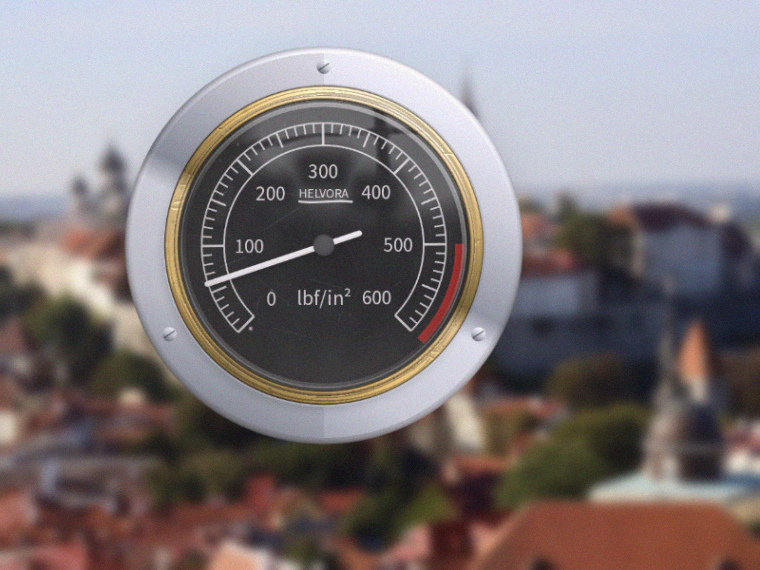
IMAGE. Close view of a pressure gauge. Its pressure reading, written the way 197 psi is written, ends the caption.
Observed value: 60 psi
